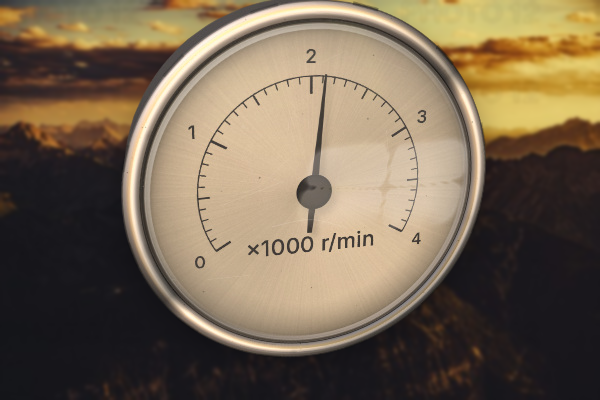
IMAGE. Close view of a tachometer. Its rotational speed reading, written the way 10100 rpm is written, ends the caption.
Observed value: 2100 rpm
